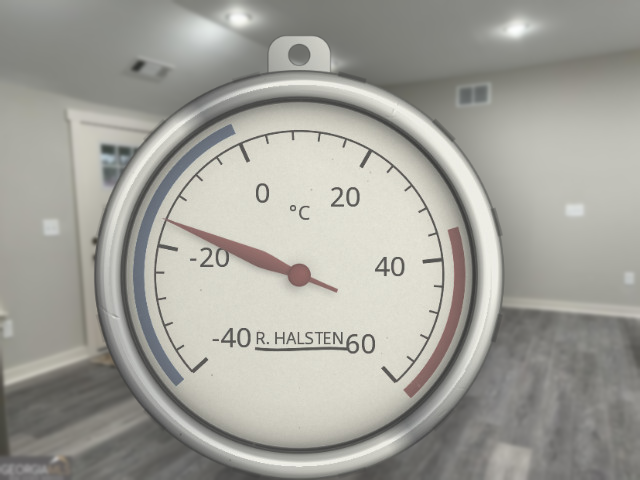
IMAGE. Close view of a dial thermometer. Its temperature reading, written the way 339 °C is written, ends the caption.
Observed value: -16 °C
